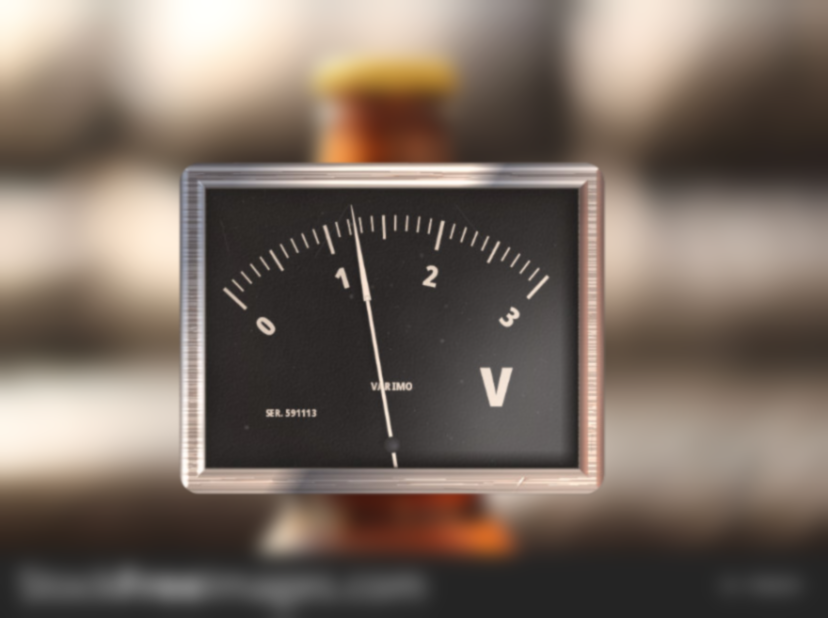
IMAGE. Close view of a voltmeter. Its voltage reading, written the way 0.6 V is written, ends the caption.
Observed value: 1.25 V
